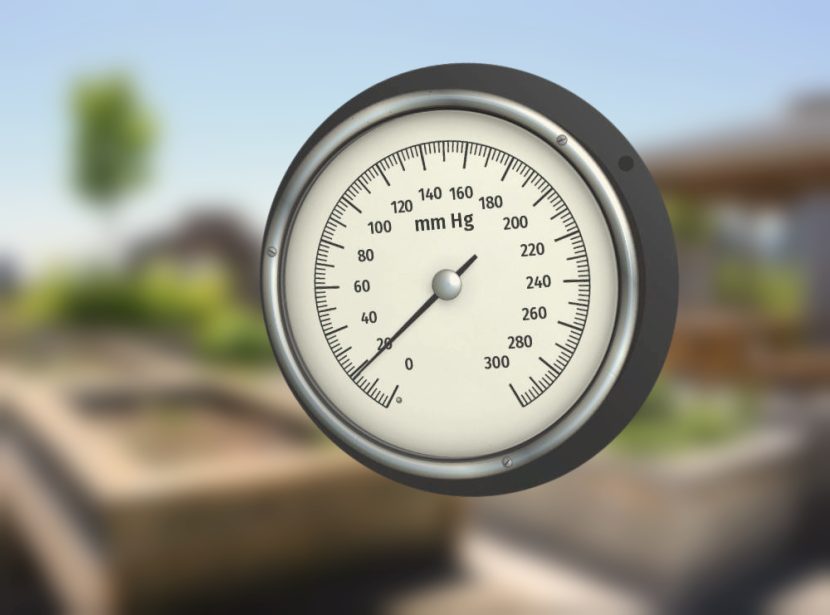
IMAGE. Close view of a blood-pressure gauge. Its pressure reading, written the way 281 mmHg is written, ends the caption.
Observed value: 18 mmHg
